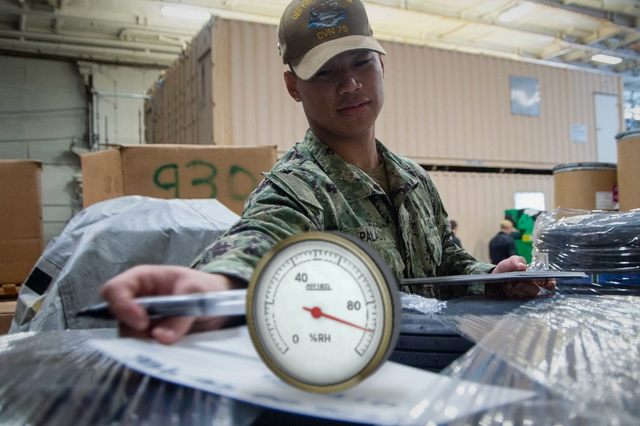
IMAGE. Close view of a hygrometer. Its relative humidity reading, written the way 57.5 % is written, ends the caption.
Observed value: 90 %
